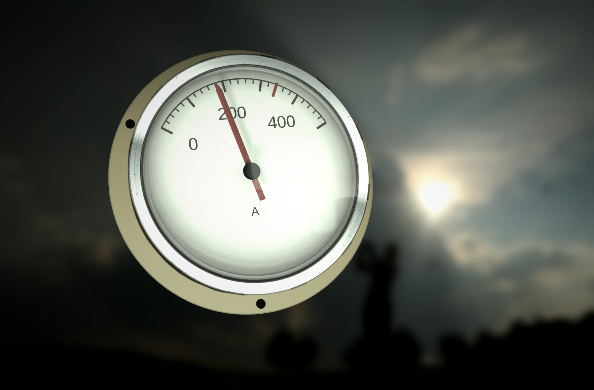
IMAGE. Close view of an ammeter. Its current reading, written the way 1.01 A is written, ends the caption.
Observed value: 180 A
